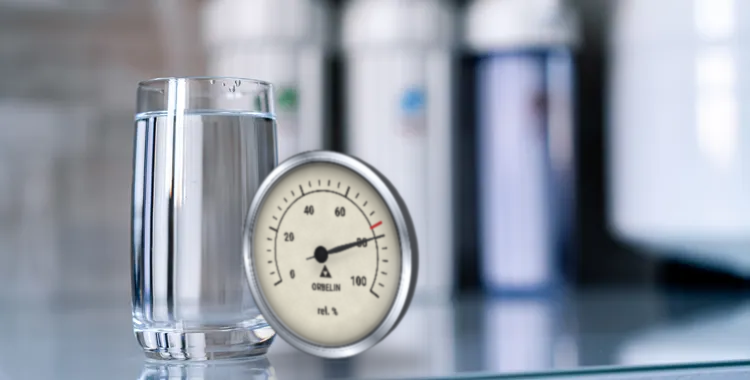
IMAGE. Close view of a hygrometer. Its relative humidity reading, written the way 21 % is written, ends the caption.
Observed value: 80 %
